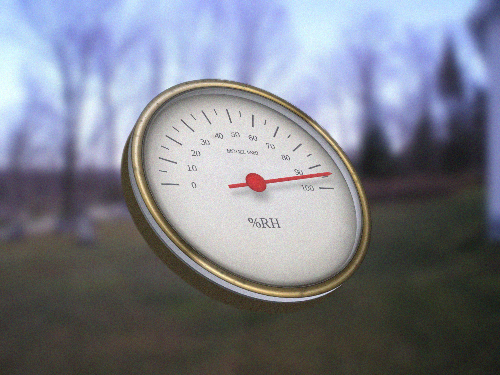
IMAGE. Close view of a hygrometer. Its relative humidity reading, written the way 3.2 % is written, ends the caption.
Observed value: 95 %
